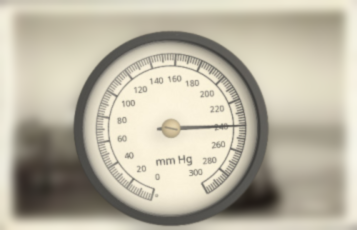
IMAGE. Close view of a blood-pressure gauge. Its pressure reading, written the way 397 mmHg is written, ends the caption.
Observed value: 240 mmHg
